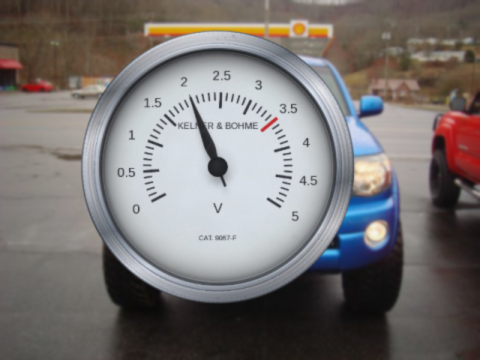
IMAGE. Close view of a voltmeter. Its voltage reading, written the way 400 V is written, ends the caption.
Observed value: 2 V
